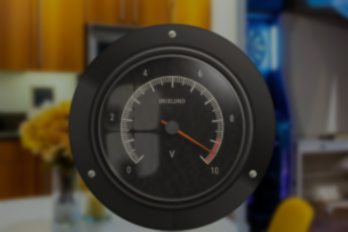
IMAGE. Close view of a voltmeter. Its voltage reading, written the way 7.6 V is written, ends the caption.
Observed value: 9.5 V
